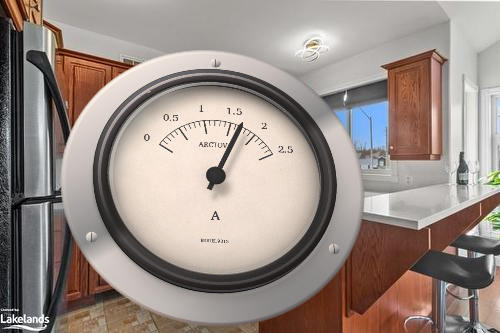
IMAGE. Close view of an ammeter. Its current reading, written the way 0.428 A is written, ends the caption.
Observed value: 1.7 A
